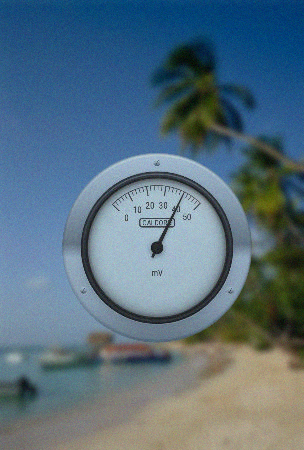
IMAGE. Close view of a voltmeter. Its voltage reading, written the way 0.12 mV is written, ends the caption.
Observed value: 40 mV
